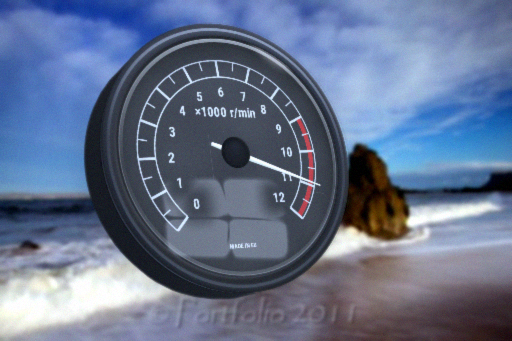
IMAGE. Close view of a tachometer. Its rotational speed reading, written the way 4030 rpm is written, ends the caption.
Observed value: 11000 rpm
